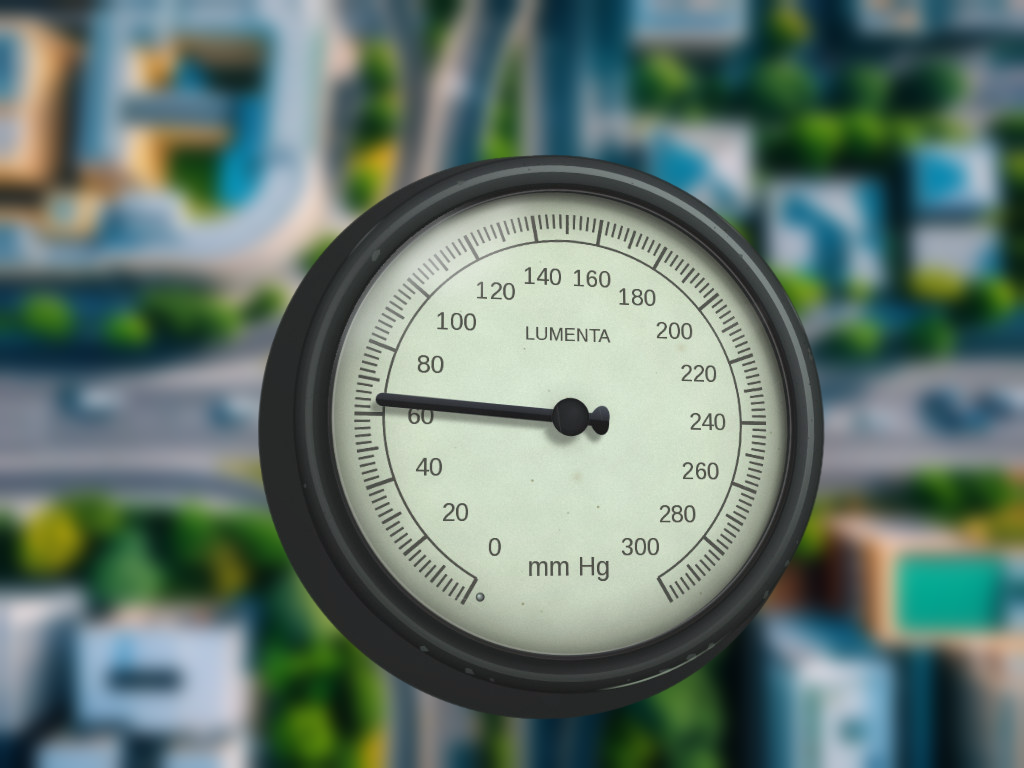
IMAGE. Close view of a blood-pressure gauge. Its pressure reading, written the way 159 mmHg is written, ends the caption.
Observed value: 64 mmHg
